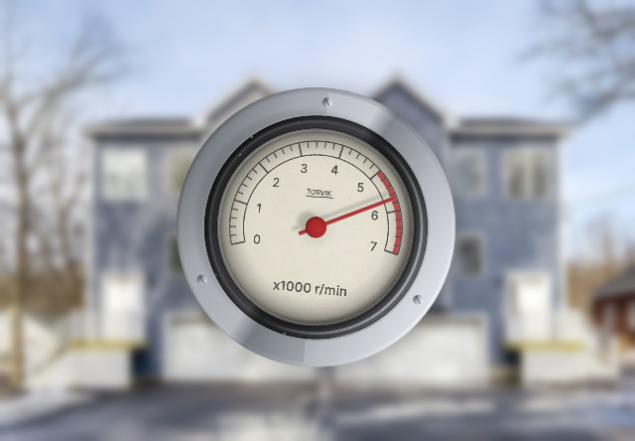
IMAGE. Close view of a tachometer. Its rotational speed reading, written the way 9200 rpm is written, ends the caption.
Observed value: 5700 rpm
